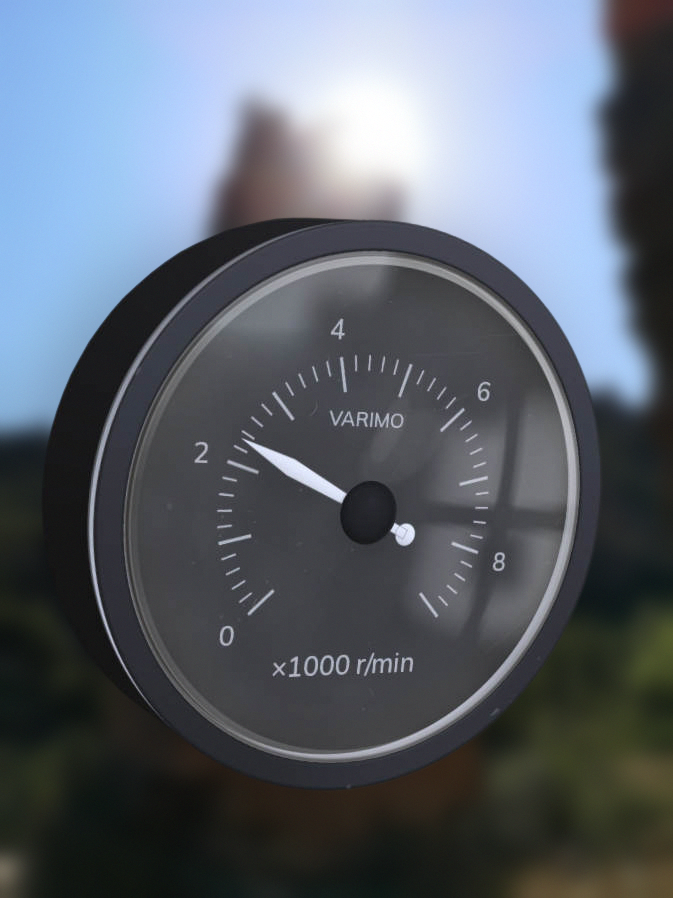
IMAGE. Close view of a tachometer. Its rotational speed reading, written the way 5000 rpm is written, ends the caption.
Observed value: 2300 rpm
